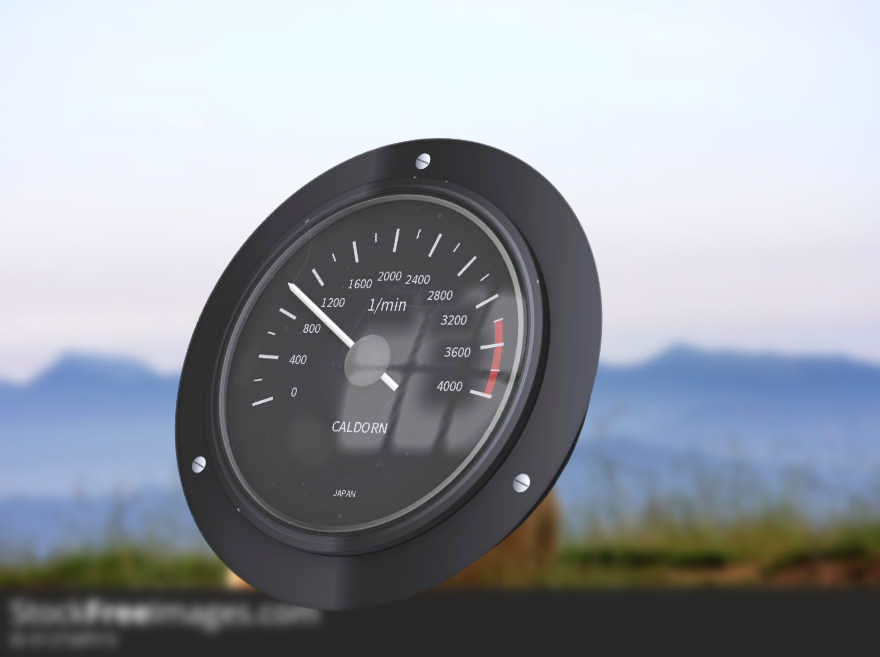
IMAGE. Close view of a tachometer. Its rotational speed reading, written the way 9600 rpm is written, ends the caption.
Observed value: 1000 rpm
